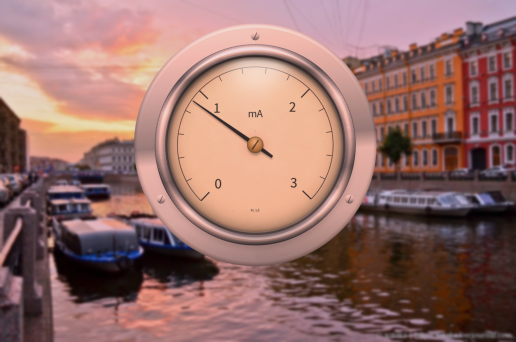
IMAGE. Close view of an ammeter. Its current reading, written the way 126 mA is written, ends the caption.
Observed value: 0.9 mA
